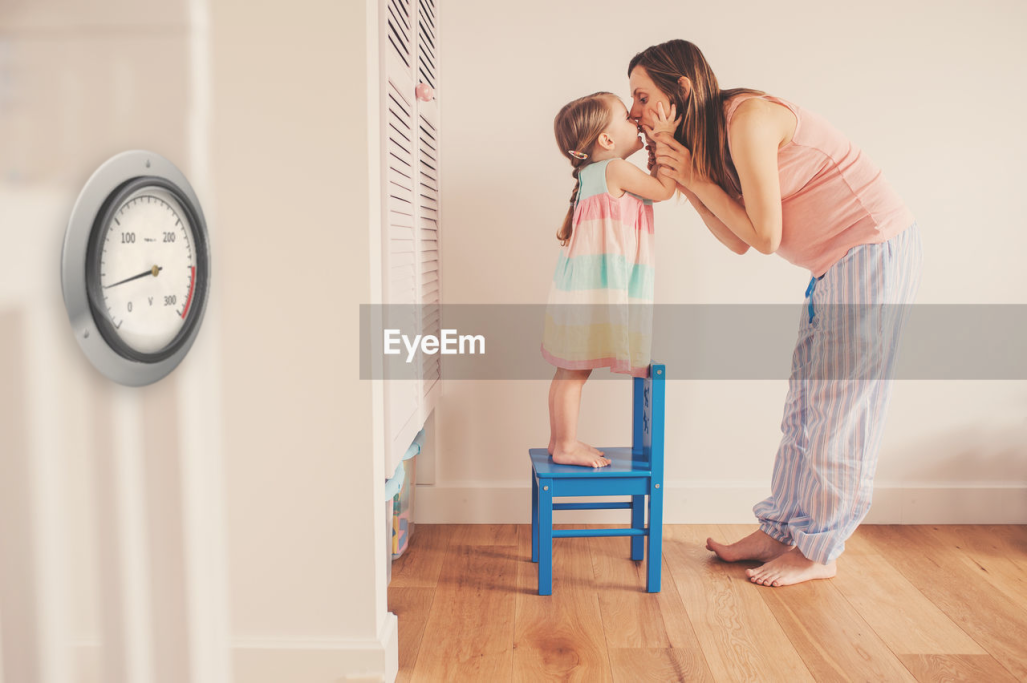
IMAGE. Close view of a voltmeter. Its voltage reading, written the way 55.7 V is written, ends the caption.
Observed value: 40 V
